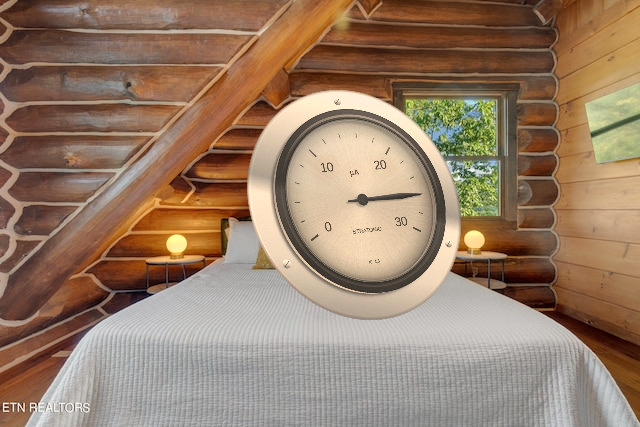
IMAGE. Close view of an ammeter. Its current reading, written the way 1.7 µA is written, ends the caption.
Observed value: 26 µA
